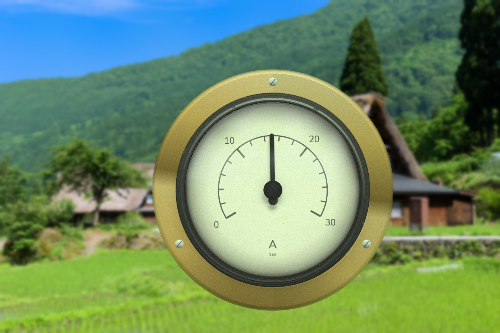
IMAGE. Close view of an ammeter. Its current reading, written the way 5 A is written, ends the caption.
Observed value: 15 A
